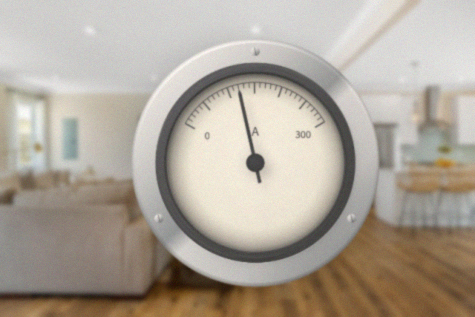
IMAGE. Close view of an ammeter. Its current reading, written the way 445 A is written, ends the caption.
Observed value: 120 A
